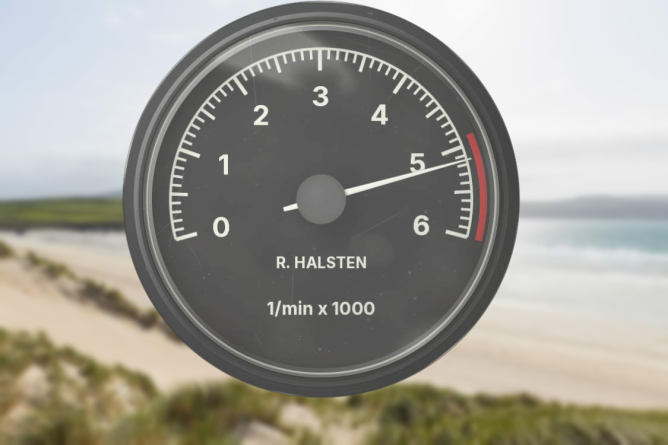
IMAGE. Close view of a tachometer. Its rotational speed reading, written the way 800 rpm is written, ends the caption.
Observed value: 5150 rpm
